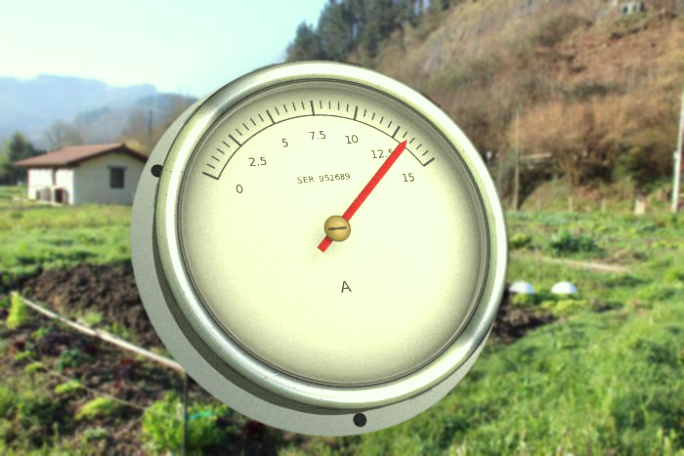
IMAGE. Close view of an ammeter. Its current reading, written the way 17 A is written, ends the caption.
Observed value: 13.25 A
